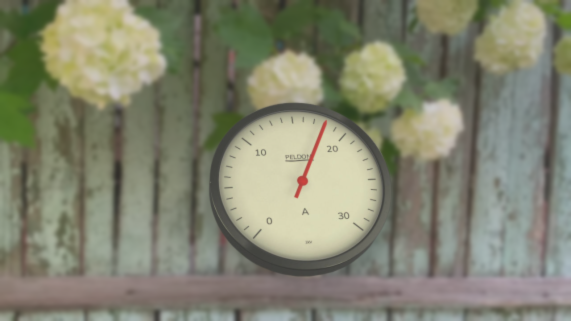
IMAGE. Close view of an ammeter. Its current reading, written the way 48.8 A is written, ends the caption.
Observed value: 18 A
